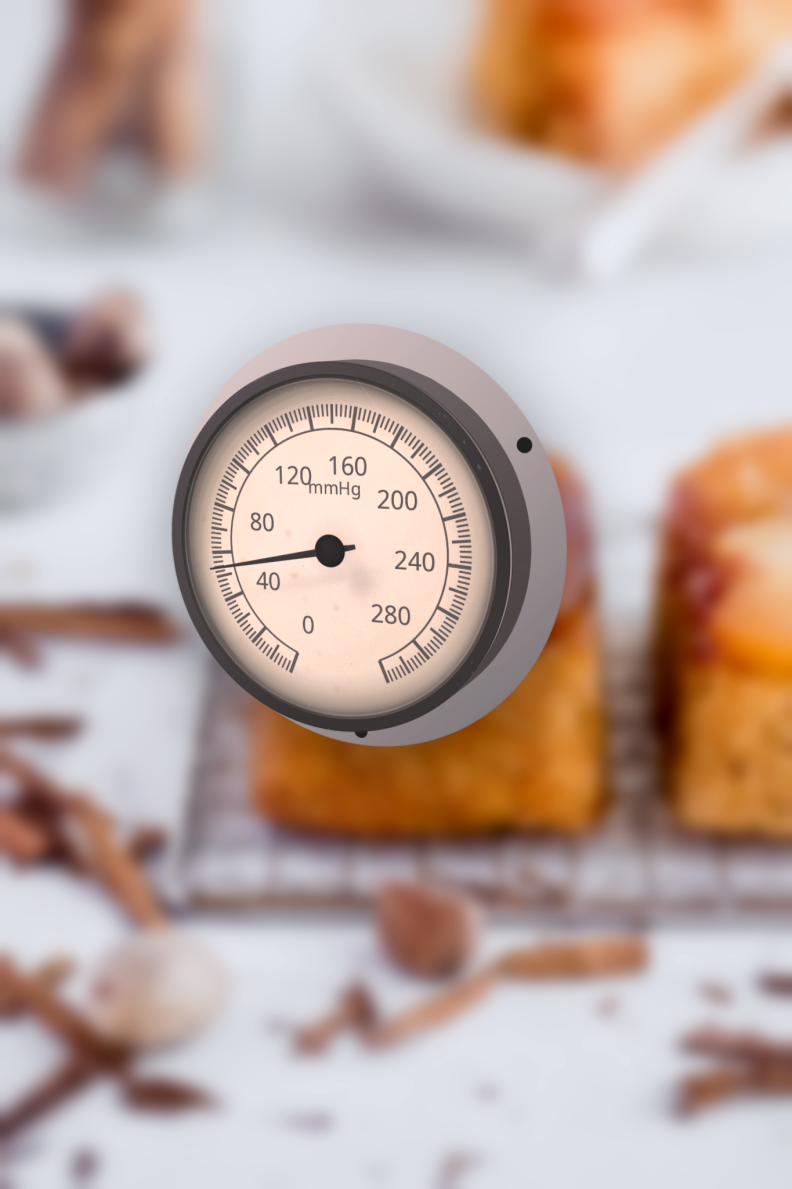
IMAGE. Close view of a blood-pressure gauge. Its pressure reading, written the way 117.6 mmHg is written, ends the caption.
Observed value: 54 mmHg
